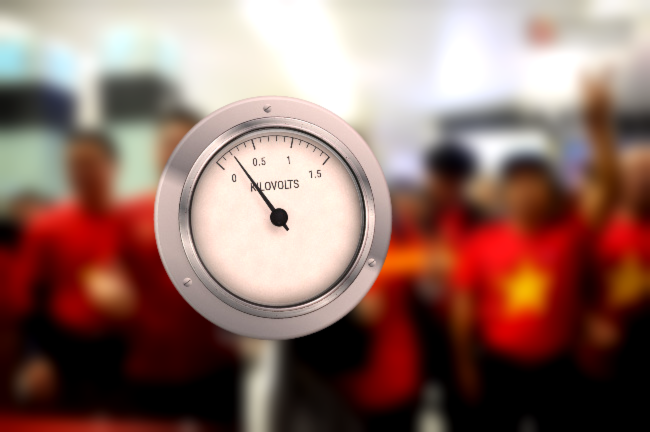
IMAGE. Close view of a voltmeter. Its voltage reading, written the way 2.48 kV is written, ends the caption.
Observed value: 0.2 kV
